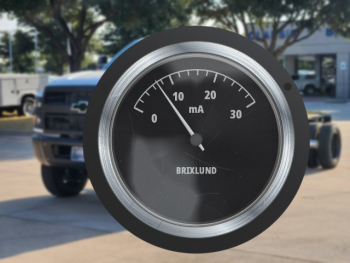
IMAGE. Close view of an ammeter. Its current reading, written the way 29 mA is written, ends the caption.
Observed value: 7 mA
